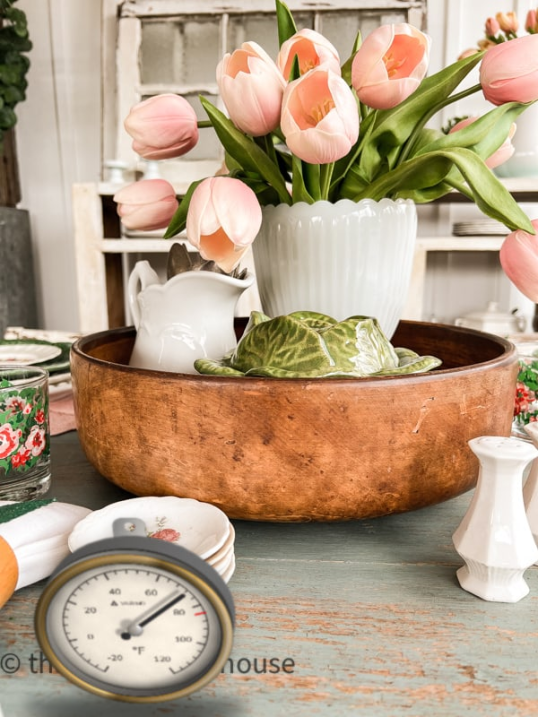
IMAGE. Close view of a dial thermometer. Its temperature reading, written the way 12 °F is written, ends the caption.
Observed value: 72 °F
